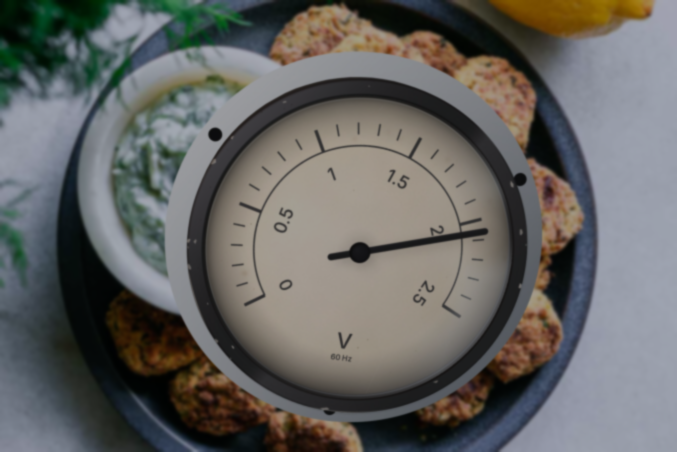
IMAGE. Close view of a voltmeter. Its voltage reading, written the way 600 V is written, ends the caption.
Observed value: 2.05 V
